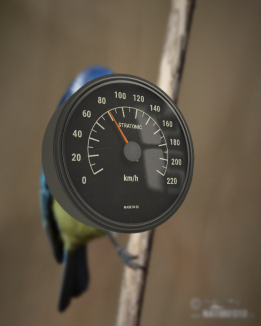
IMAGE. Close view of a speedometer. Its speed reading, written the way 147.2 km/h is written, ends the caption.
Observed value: 80 km/h
